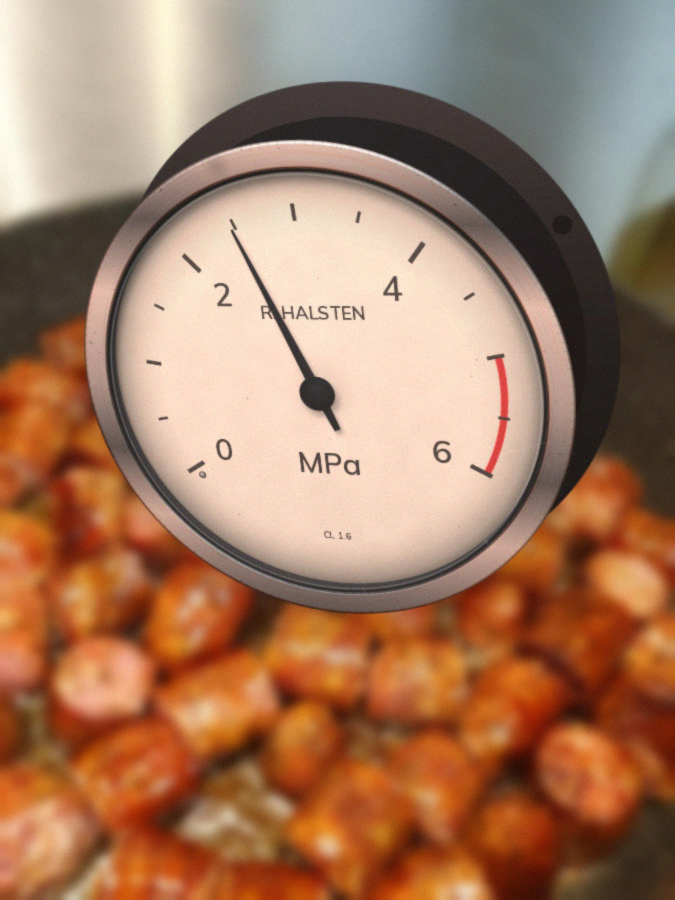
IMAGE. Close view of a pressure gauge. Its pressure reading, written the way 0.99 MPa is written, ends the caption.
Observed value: 2.5 MPa
